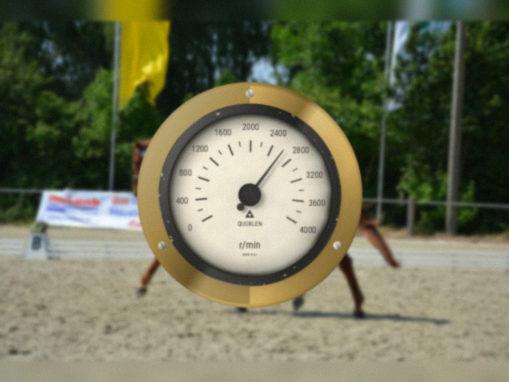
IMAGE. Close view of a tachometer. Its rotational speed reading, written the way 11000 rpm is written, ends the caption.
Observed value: 2600 rpm
